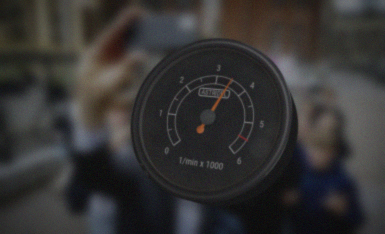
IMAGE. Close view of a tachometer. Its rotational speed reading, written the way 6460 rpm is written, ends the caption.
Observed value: 3500 rpm
